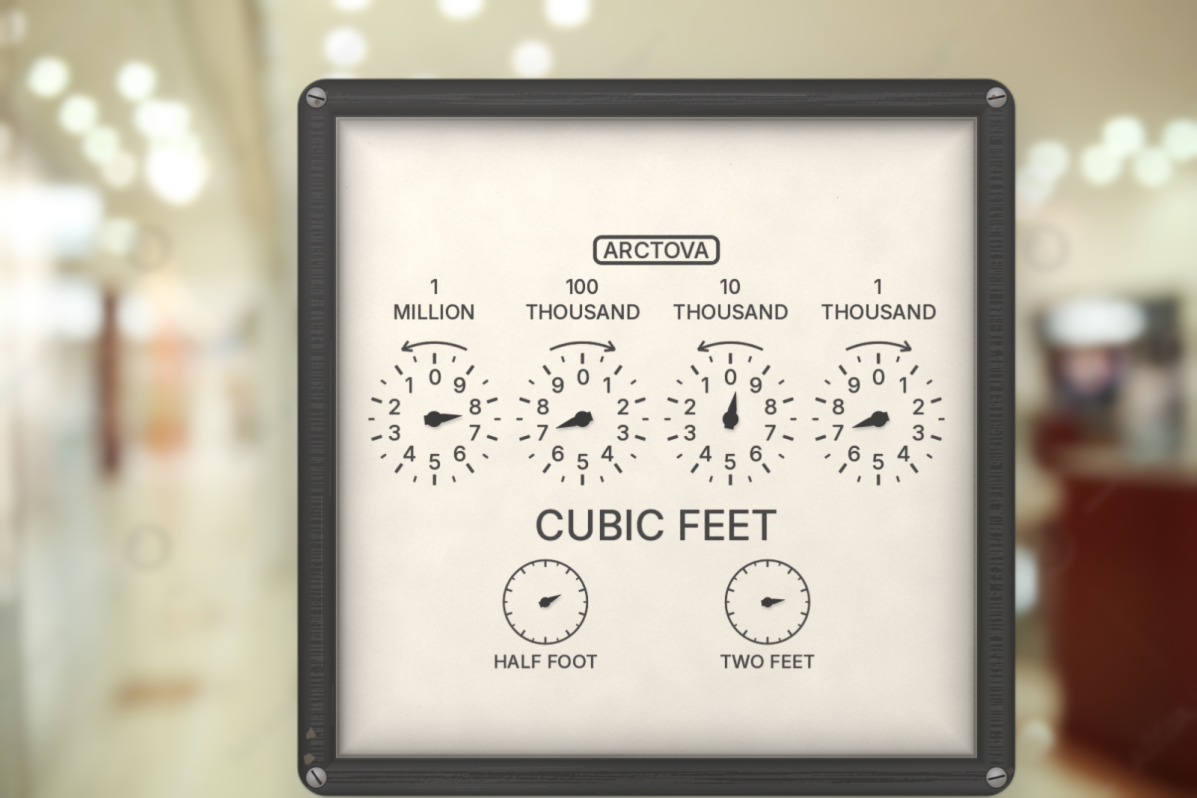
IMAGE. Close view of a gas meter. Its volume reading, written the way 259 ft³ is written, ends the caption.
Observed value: 769700 ft³
